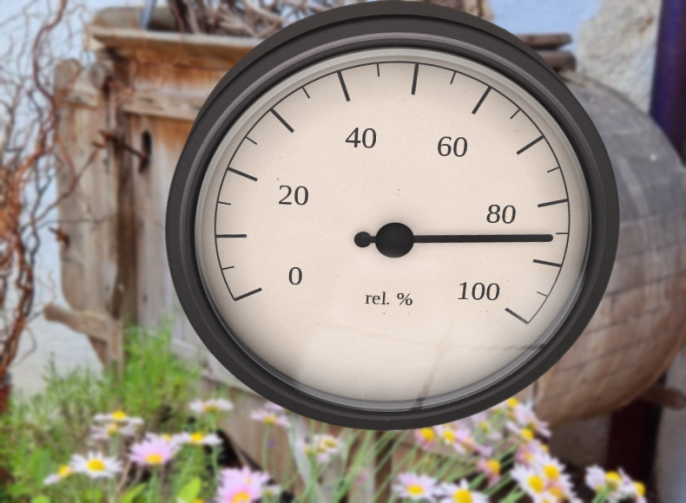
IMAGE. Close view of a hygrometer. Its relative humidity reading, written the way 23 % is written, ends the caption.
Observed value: 85 %
